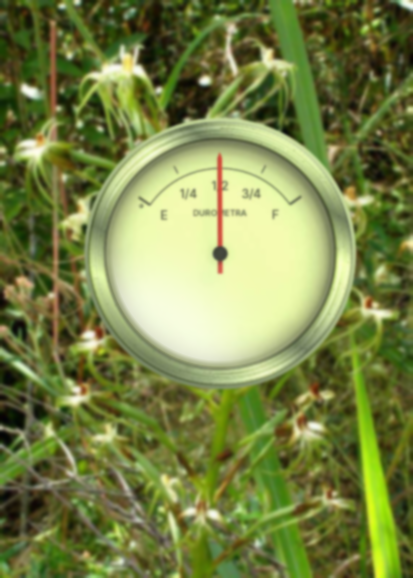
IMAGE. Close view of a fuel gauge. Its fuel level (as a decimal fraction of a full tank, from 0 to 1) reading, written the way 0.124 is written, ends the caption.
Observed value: 0.5
